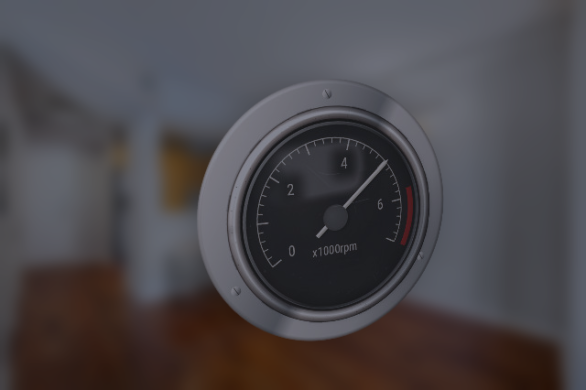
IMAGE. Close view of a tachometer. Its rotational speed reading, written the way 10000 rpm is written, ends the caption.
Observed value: 5000 rpm
